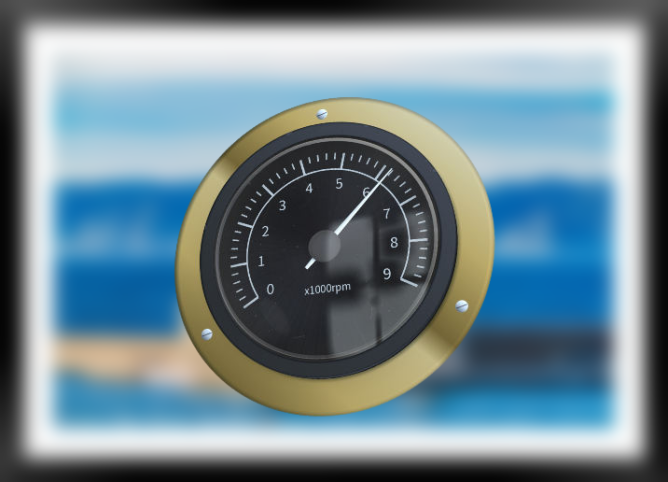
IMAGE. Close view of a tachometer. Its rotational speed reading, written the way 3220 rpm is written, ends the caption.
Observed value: 6200 rpm
